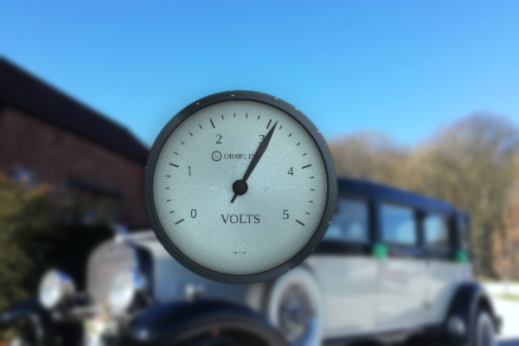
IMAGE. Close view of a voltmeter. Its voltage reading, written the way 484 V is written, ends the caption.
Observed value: 3.1 V
